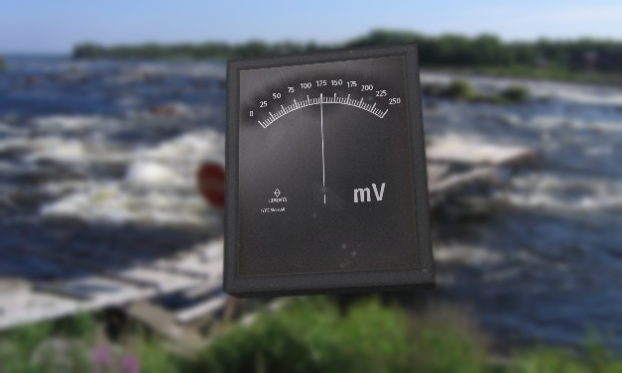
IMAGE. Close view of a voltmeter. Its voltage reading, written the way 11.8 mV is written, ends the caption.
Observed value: 125 mV
